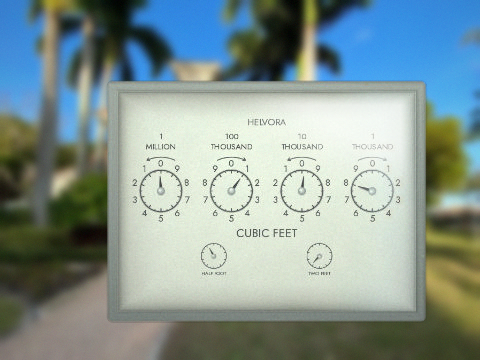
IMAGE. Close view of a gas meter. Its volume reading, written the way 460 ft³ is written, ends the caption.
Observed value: 9800 ft³
